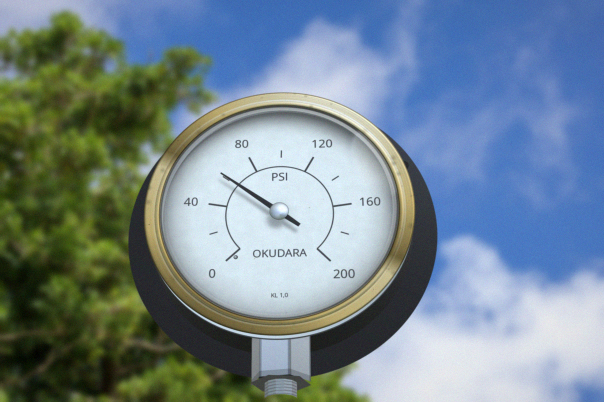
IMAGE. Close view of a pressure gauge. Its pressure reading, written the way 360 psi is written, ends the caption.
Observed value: 60 psi
